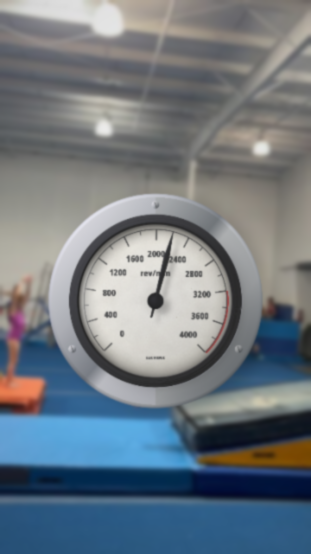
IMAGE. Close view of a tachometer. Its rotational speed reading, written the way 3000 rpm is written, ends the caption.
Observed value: 2200 rpm
